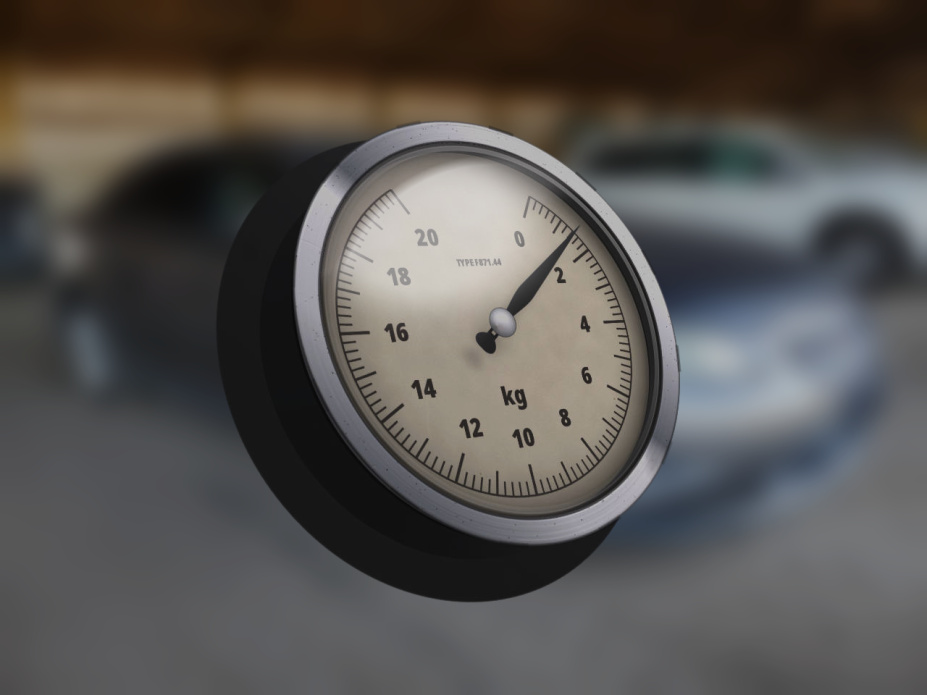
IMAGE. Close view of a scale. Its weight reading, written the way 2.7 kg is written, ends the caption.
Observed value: 1.4 kg
